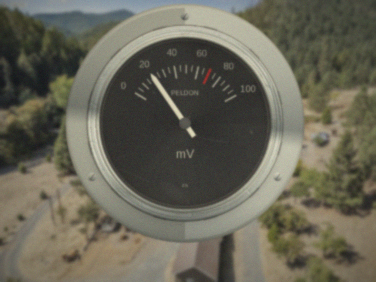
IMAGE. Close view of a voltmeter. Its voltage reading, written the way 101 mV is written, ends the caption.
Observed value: 20 mV
